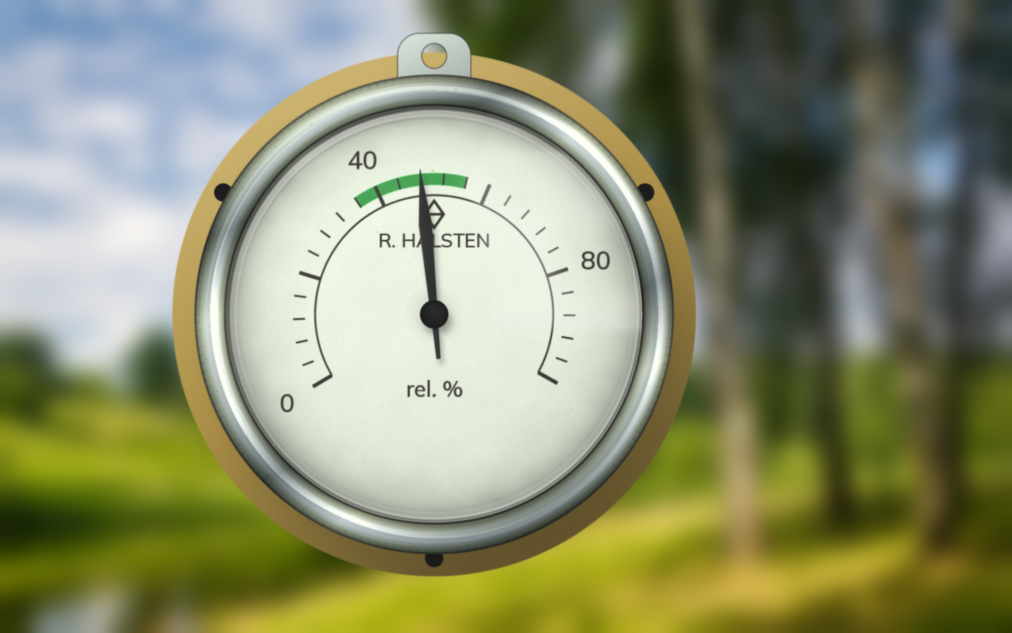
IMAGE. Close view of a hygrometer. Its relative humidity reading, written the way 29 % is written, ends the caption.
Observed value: 48 %
